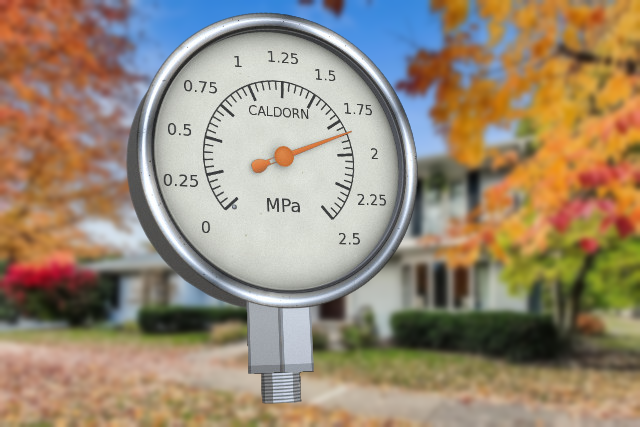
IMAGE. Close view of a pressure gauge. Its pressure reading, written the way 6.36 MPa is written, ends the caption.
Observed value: 1.85 MPa
